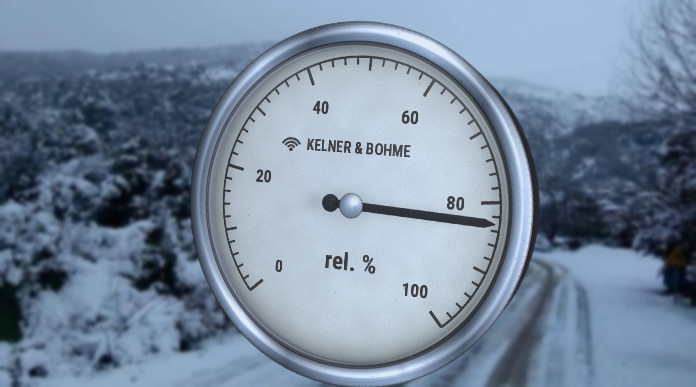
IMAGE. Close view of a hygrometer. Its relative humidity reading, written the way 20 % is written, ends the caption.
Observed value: 83 %
